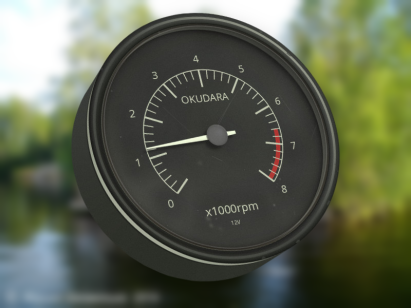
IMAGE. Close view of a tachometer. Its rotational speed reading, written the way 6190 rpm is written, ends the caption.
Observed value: 1200 rpm
